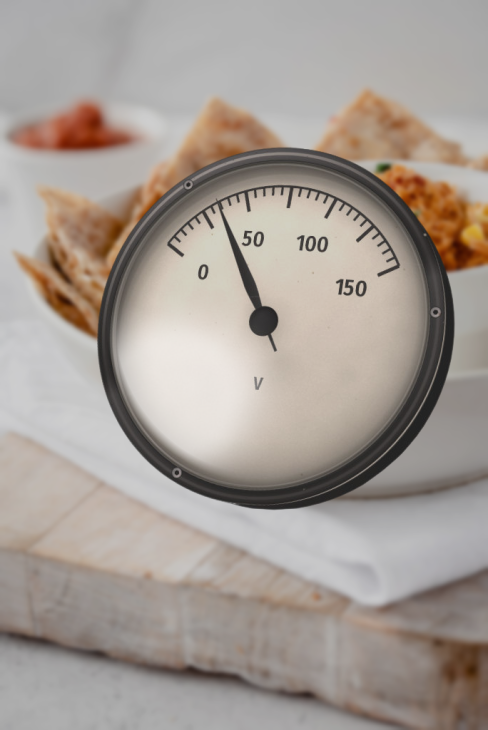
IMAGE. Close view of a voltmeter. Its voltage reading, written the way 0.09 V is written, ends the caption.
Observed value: 35 V
